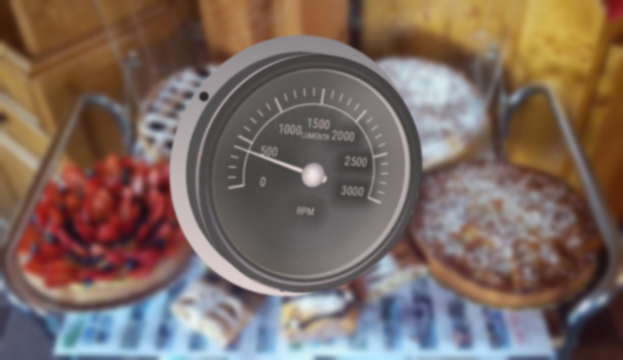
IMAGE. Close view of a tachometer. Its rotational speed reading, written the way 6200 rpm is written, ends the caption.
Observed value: 400 rpm
